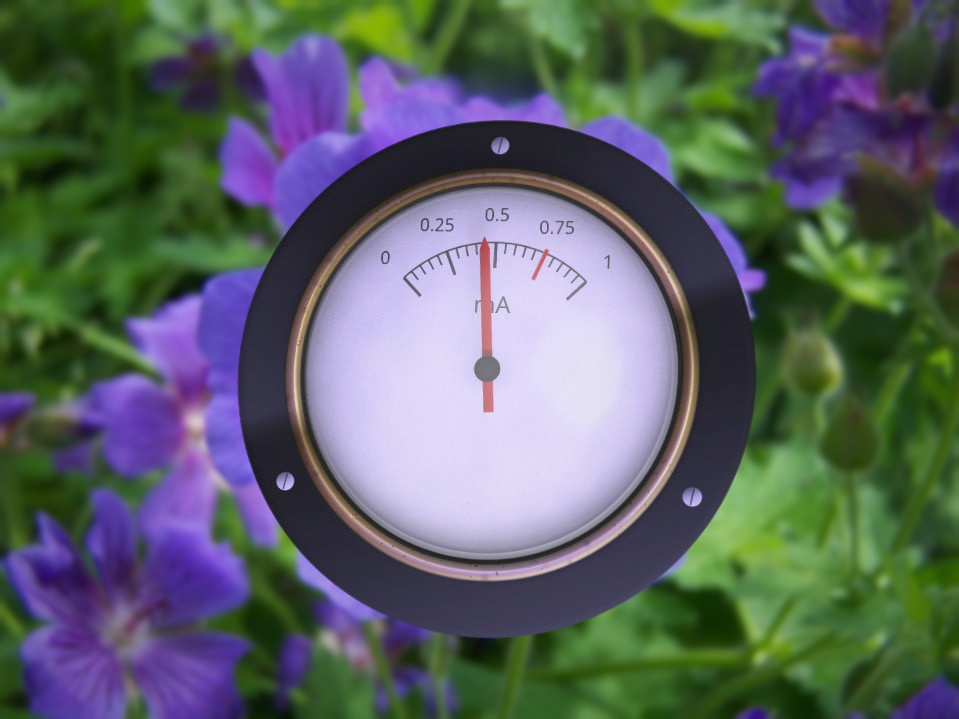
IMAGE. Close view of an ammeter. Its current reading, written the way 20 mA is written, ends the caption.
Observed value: 0.45 mA
